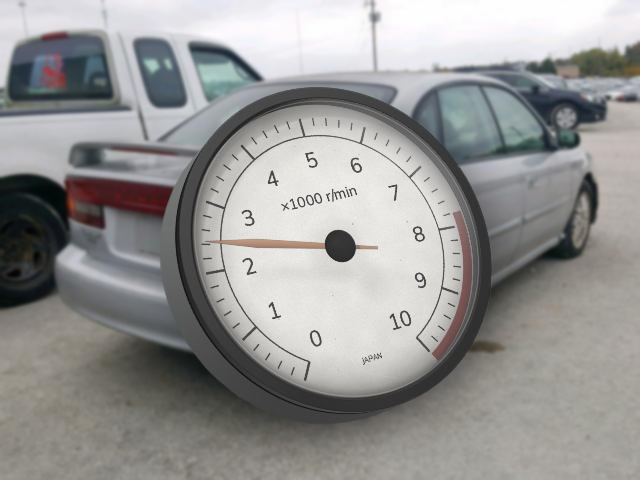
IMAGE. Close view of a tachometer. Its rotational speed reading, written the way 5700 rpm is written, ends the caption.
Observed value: 2400 rpm
